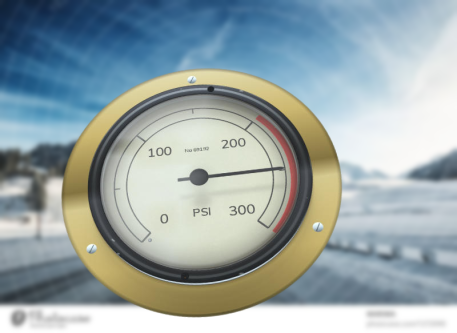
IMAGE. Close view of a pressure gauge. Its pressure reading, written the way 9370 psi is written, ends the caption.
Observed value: 250 psi
